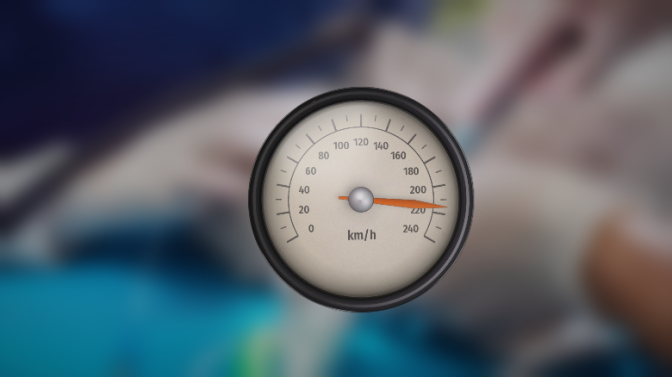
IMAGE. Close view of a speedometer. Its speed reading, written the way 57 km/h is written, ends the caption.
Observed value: 215 km/h
